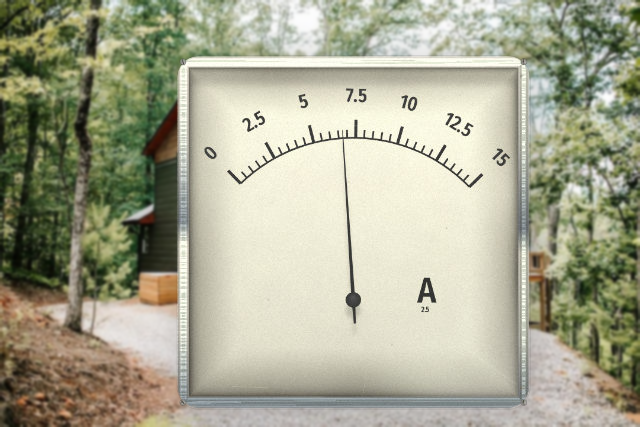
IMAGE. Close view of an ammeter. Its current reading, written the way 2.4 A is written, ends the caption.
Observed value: 6.75 A
